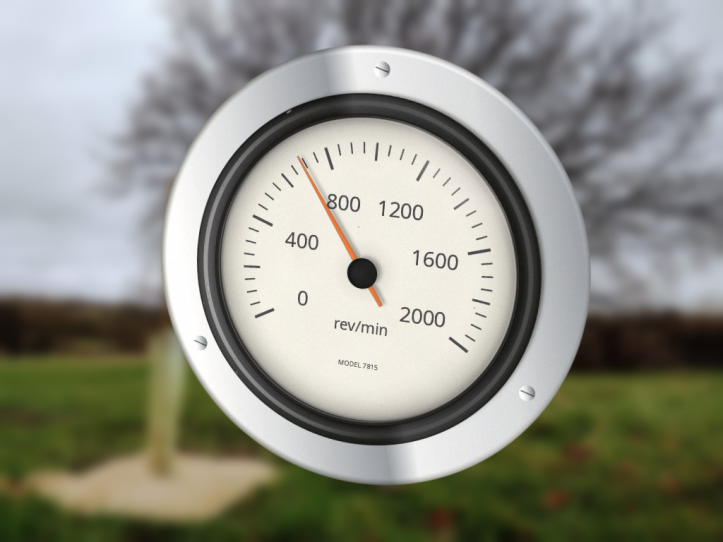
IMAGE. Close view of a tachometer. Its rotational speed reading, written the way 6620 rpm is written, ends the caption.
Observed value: 700 rpm
